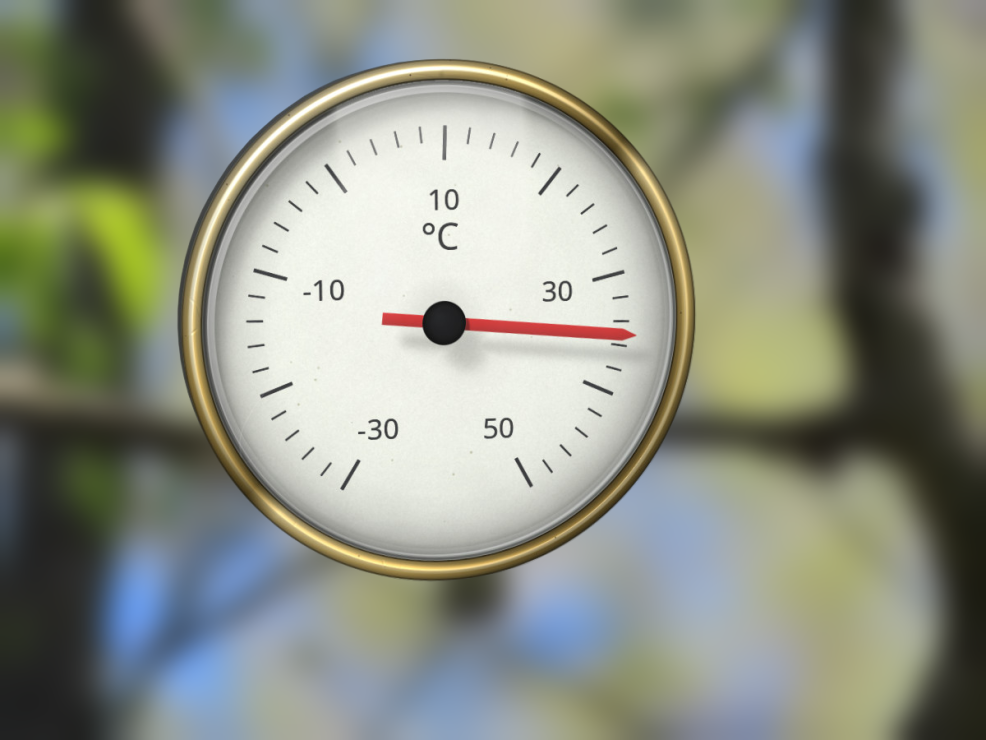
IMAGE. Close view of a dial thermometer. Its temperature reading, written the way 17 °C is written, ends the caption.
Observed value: 35 °C
